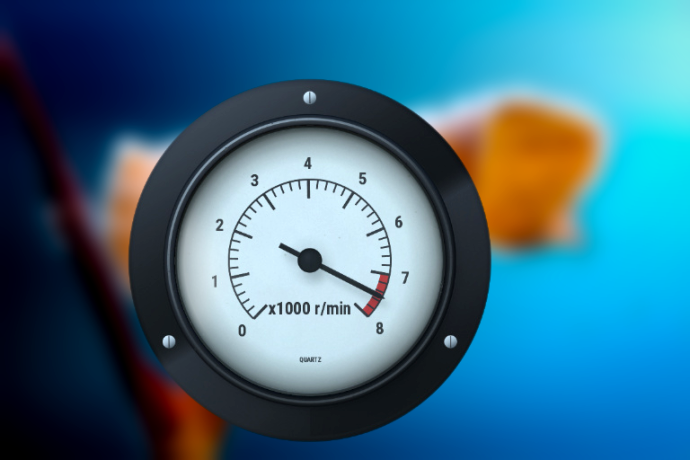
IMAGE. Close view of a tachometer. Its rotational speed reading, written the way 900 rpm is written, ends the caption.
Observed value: 7500 rpm
